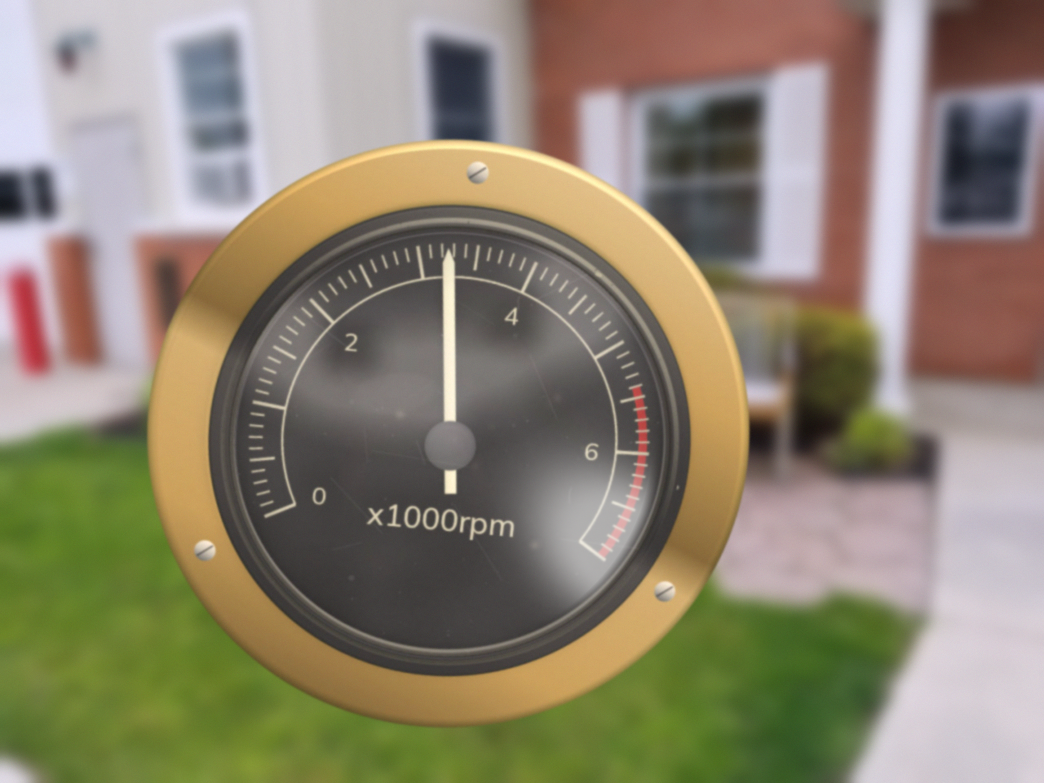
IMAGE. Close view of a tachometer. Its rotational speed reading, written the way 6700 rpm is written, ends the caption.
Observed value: 3250 rpm
